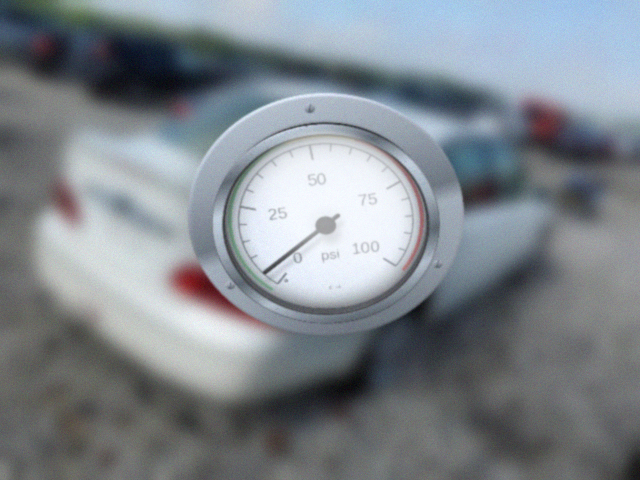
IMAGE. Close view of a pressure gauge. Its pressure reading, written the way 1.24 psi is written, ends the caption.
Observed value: 5 psi
